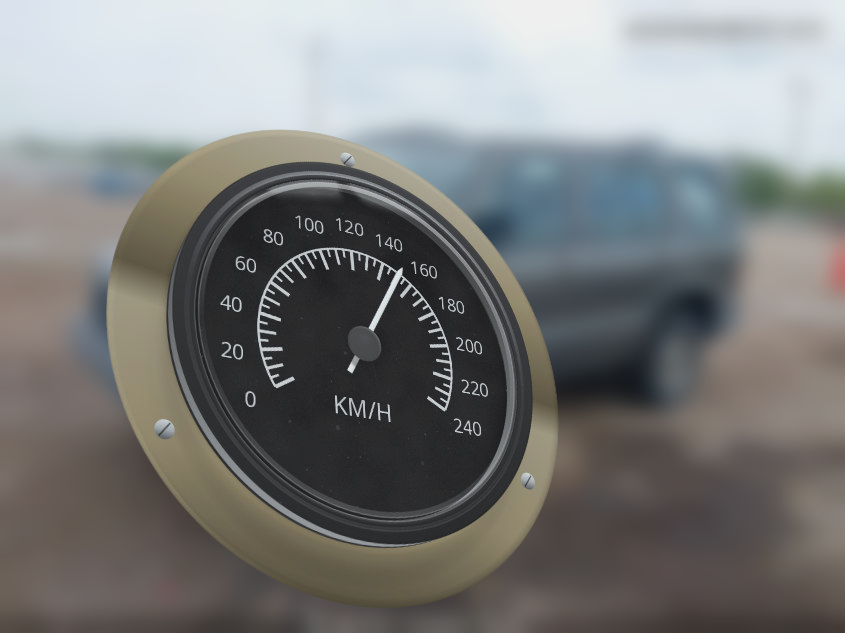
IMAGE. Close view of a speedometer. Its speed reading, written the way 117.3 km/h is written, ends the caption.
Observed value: 150 km/h
